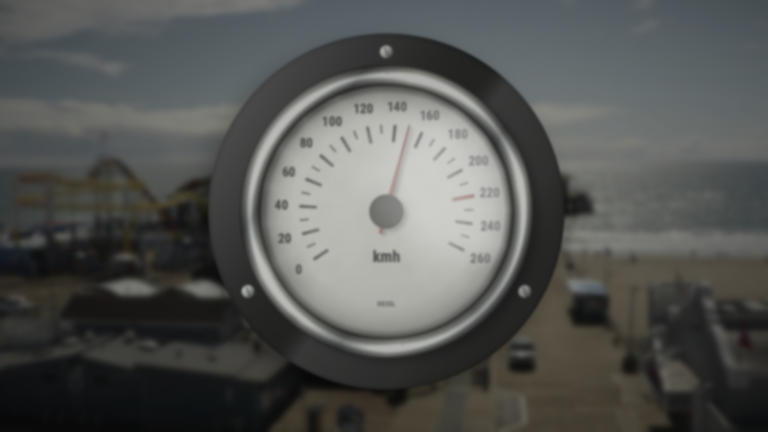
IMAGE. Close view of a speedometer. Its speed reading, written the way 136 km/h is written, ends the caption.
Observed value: 150 km/h
